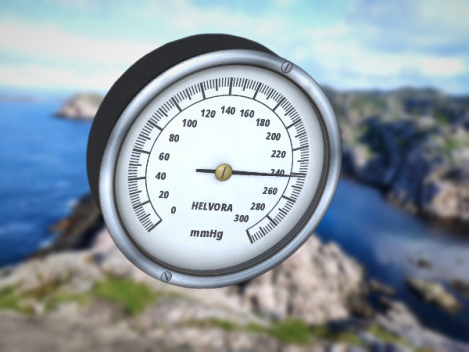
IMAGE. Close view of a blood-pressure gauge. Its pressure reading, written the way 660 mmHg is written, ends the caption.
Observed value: 240 mmHg
